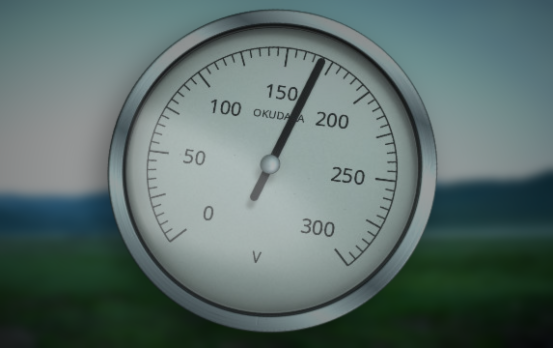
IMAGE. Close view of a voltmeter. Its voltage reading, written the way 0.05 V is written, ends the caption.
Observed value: 170 V
